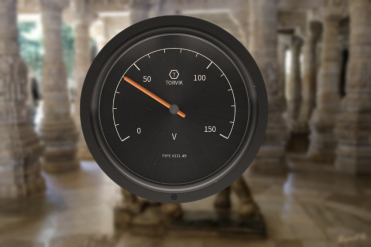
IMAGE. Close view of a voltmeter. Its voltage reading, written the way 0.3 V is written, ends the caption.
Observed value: 40 V
